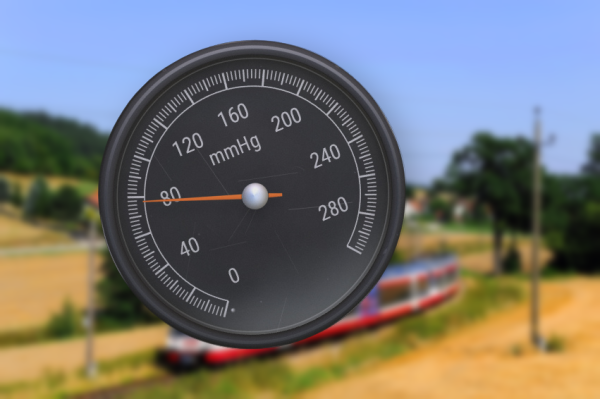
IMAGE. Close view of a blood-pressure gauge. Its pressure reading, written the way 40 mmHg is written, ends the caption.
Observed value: 78 mmHg
